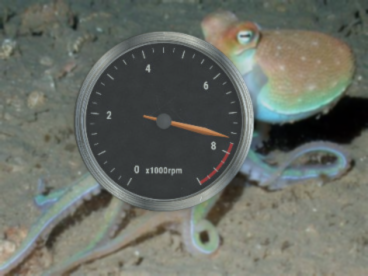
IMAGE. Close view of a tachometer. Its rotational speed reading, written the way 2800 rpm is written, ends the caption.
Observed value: 7625 rpm
